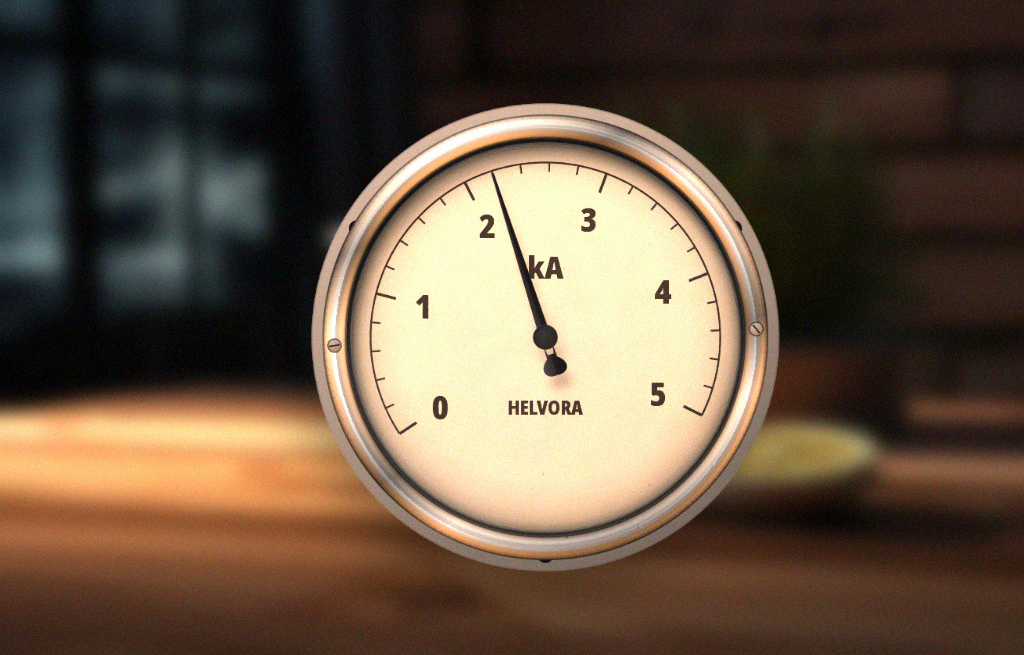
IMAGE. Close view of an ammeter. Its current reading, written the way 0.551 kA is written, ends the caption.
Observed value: 2.2 kA
